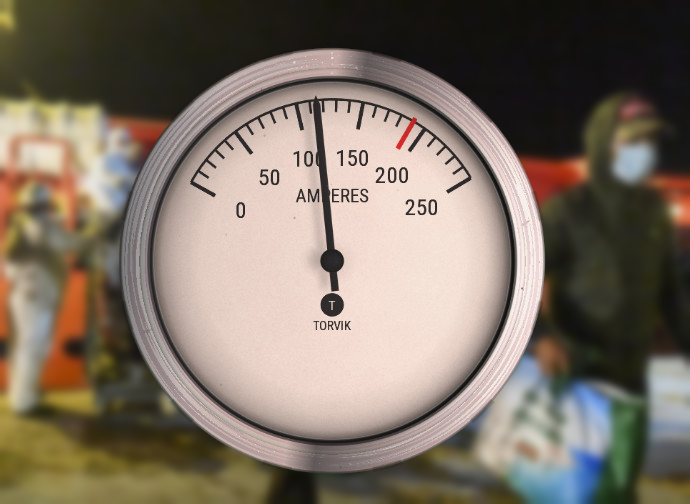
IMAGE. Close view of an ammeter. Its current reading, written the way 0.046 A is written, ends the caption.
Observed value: 115 A
